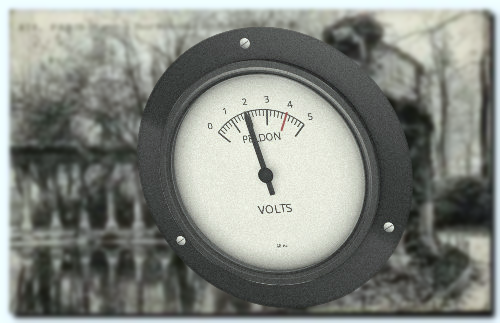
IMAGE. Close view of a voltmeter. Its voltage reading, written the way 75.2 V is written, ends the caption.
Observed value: 2 V
